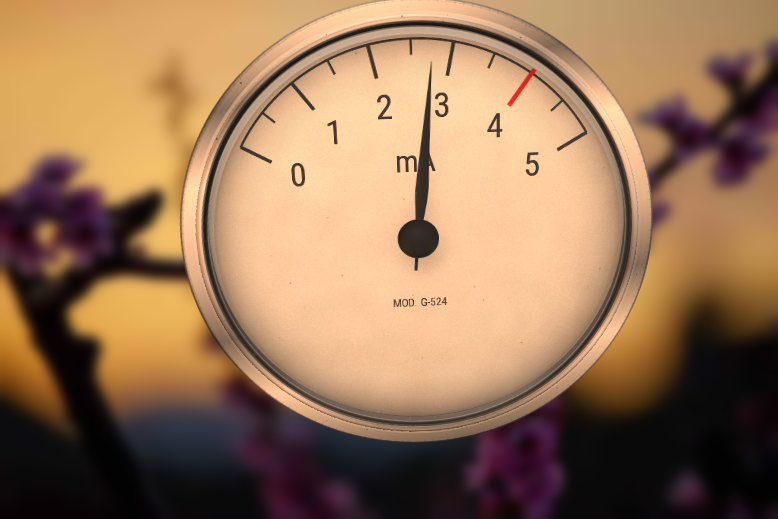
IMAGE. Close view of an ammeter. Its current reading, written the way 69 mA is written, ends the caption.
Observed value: 2.75 mA
